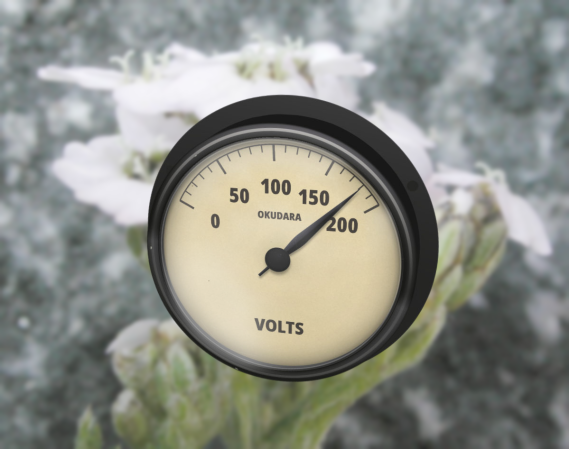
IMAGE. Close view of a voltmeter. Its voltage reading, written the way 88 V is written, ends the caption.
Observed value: 180 V
